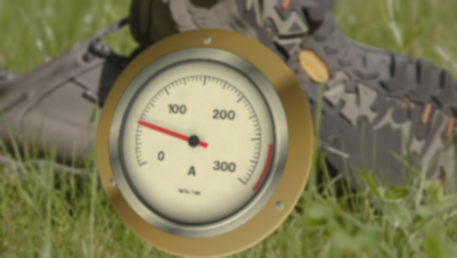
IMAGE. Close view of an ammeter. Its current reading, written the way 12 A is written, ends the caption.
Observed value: 50 A
